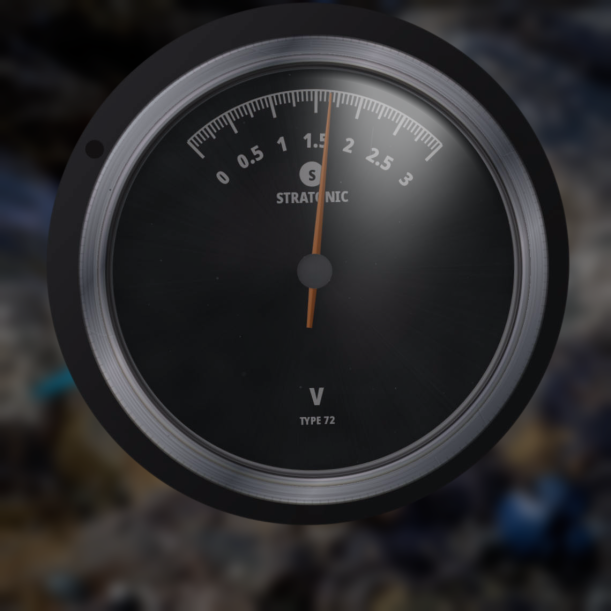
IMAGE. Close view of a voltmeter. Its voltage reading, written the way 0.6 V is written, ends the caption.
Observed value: 1.65 V
